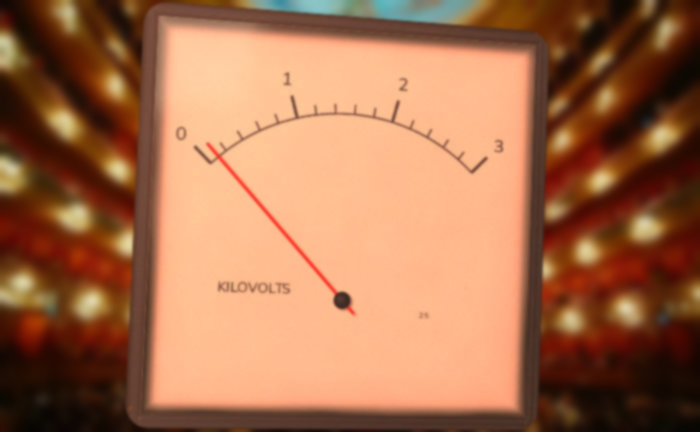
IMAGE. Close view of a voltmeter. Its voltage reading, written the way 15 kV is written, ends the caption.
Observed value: 0.1 kV
